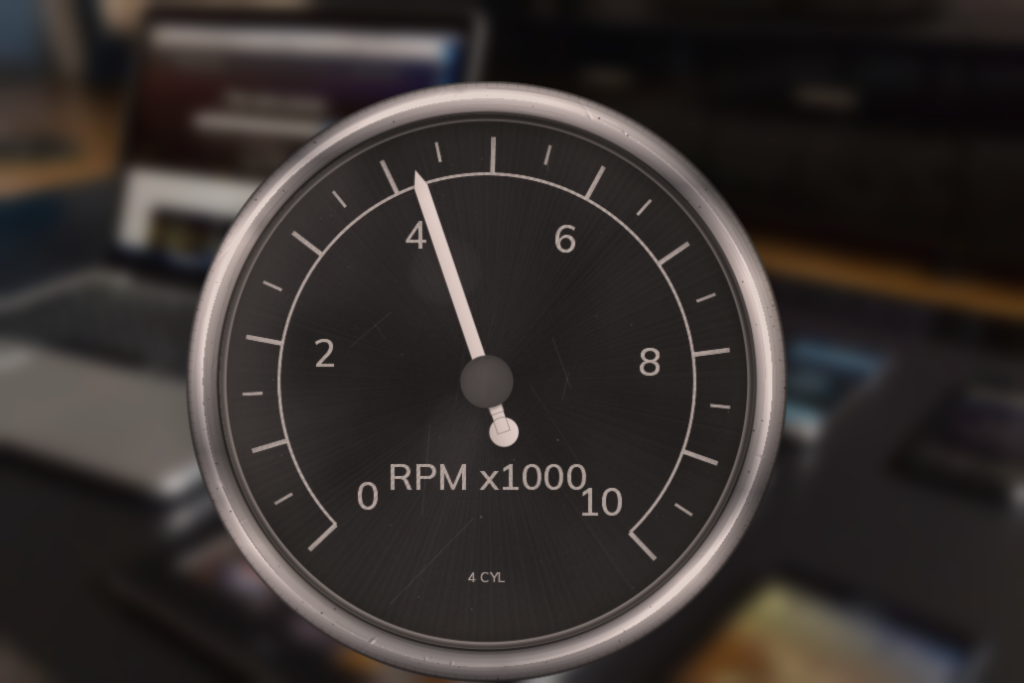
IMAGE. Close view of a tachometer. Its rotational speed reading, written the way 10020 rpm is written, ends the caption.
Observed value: 4250 rpm
